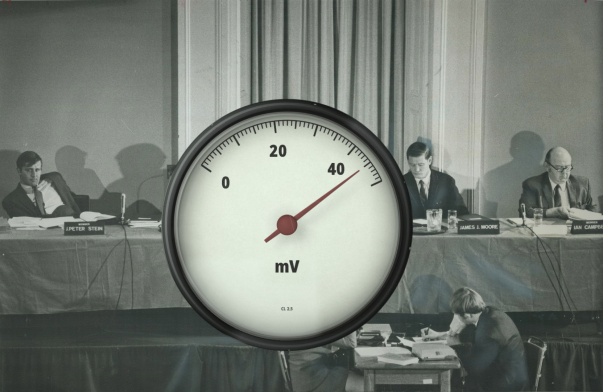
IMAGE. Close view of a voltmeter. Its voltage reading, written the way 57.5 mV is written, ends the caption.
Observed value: 45 mV
